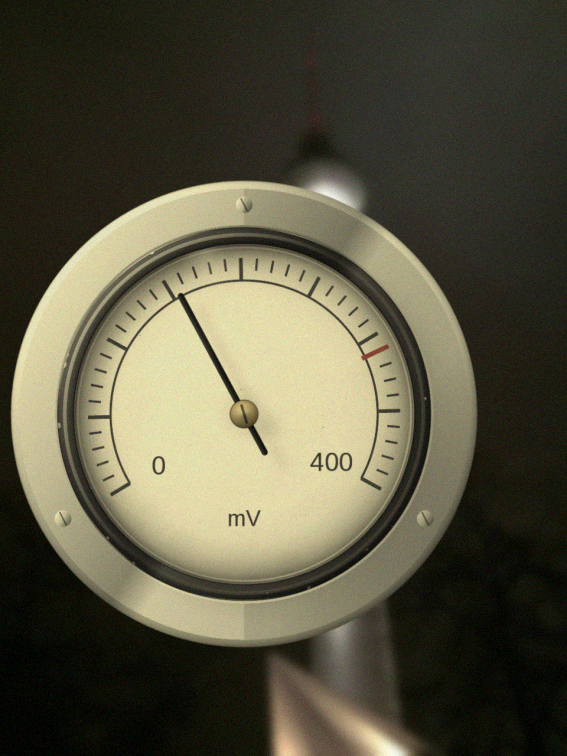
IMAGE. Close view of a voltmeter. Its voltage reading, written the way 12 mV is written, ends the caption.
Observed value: 155 mV
